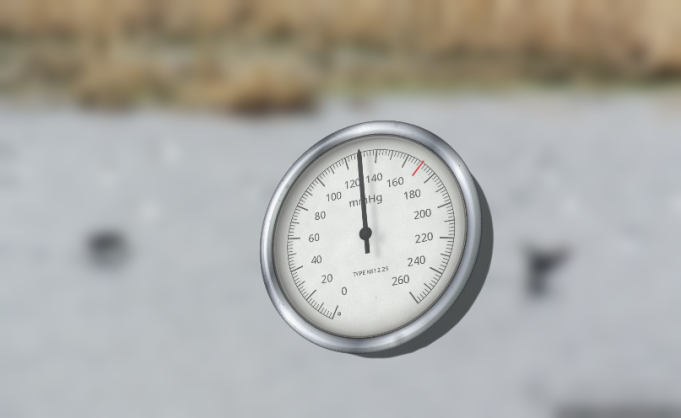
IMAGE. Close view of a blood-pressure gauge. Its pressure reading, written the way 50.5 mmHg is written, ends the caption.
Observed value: 130 mmHg
